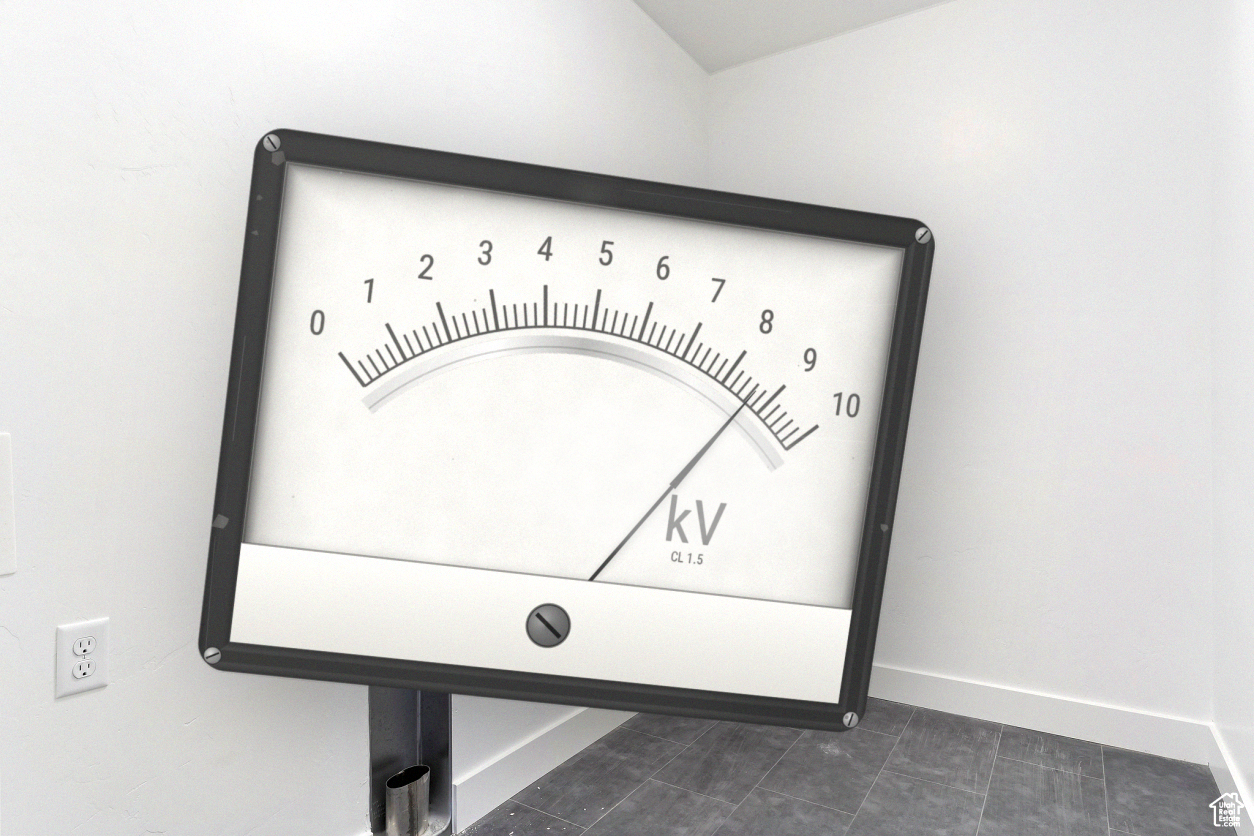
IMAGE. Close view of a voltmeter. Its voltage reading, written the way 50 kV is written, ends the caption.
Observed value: 8.6 kV
